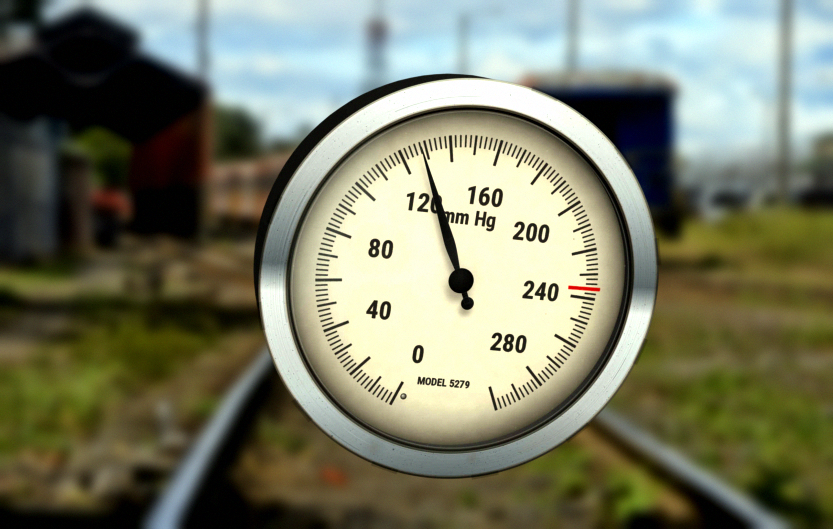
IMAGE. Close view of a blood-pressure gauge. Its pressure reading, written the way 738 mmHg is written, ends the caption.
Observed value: 128 mmHg
